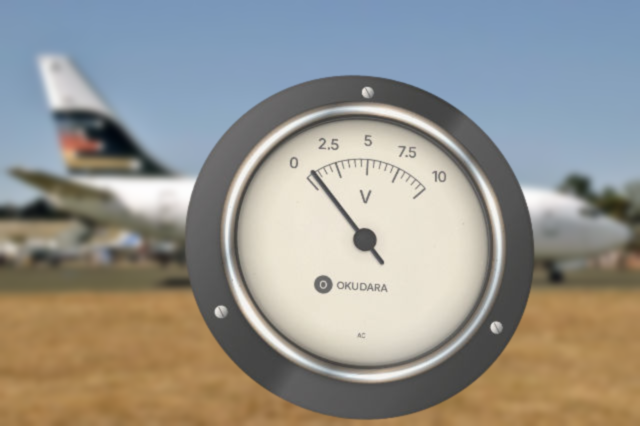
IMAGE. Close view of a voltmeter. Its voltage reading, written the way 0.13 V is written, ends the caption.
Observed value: 0.5 V
